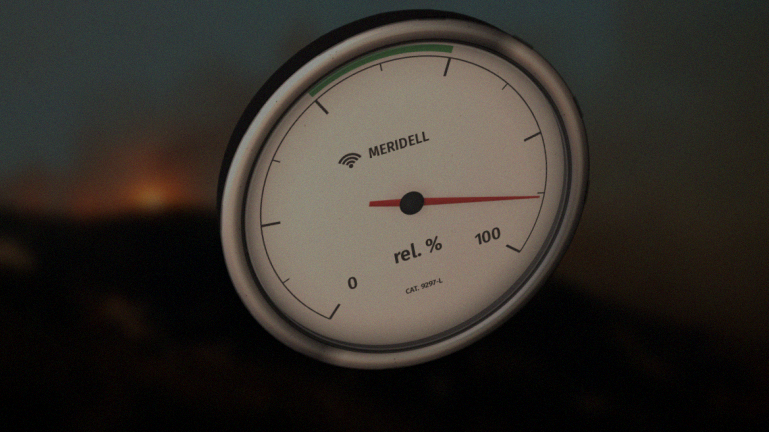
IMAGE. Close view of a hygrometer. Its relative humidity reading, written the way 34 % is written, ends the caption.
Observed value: 90 %
